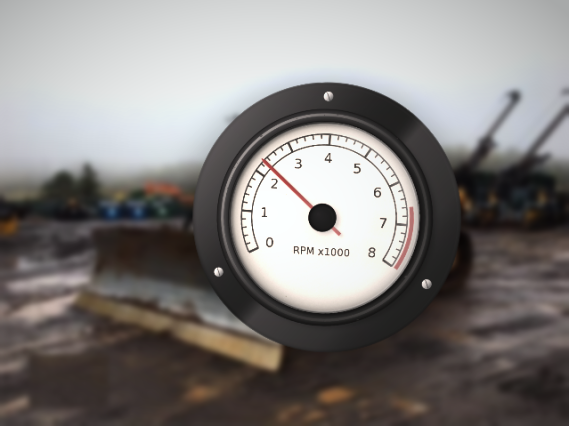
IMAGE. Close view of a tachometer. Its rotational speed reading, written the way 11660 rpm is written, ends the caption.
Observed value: 2300 rpm
